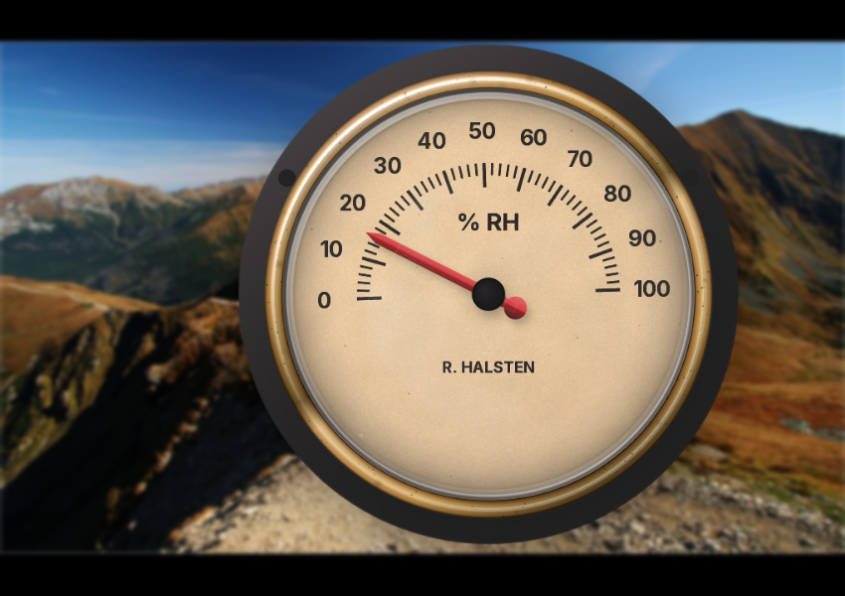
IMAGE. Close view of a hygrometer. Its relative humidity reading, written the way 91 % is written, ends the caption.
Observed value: 16 %
